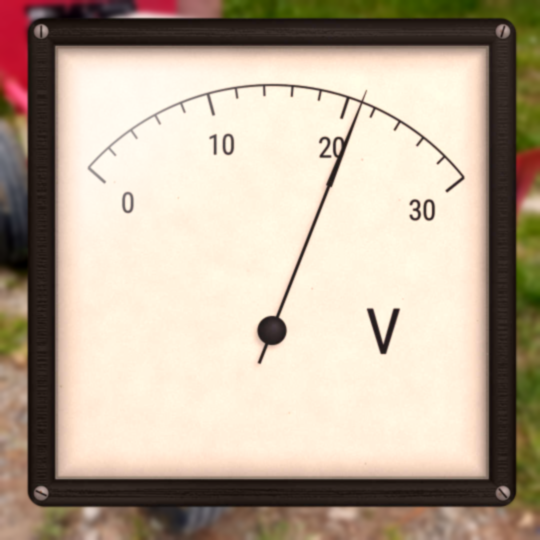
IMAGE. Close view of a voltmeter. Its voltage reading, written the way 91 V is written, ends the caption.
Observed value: 21 V
